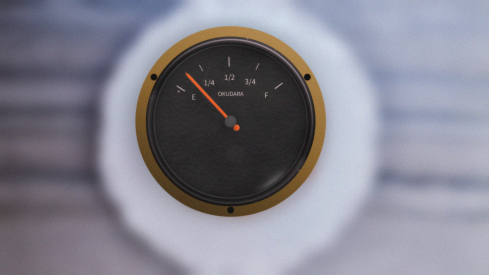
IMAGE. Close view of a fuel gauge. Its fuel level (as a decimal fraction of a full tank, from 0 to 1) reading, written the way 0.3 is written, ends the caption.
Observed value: 0.125
